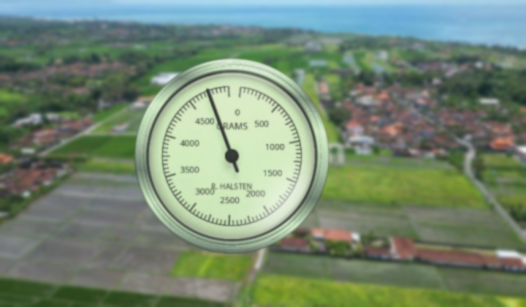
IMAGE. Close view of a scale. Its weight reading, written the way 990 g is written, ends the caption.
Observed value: 4750 g
